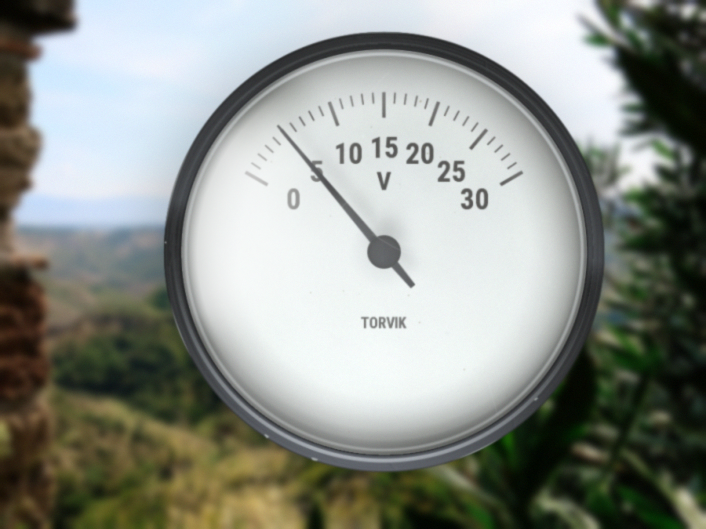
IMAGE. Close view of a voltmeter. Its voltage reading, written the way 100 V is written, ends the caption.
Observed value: 5 V
